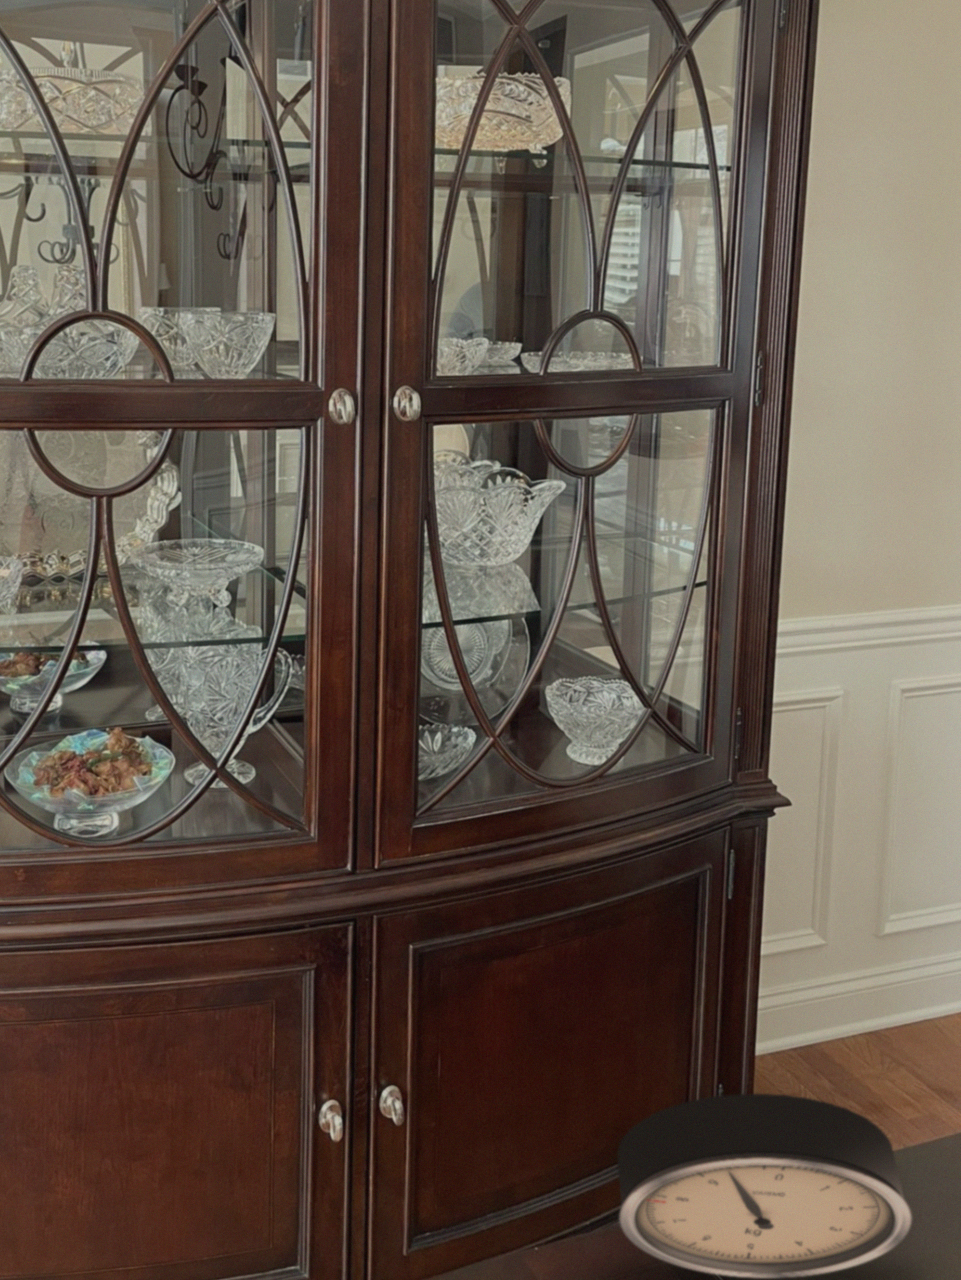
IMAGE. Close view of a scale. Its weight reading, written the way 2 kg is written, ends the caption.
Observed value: 9.5 kg
